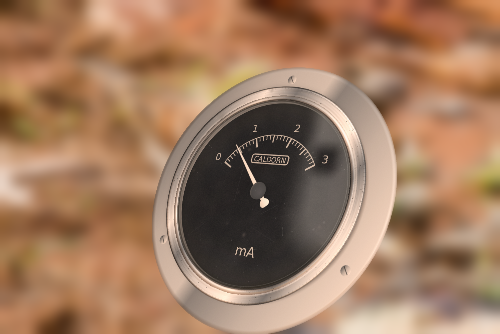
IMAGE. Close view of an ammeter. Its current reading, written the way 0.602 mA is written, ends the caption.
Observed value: 0.5 mA
